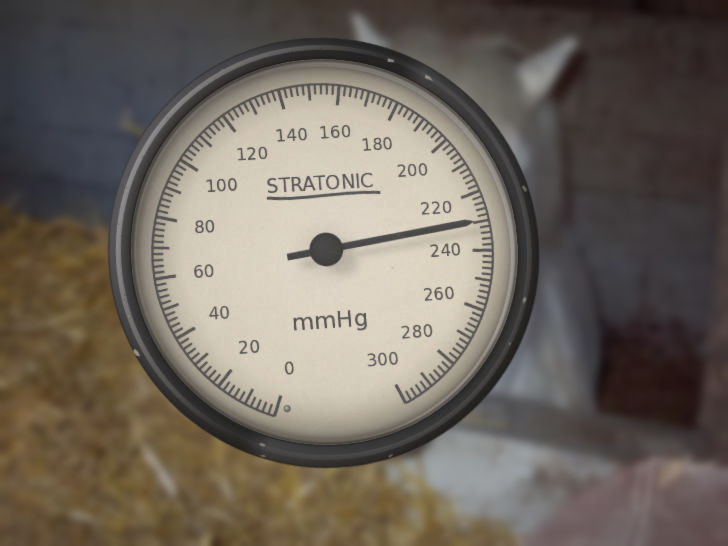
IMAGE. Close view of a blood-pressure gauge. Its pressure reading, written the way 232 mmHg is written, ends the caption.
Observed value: 230 mmHg
